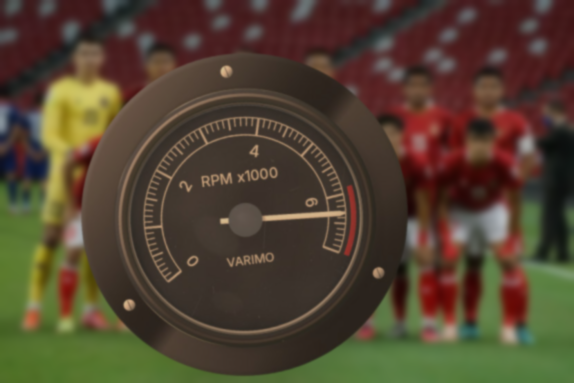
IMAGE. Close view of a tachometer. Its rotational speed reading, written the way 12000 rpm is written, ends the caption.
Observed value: 6300 rpm
